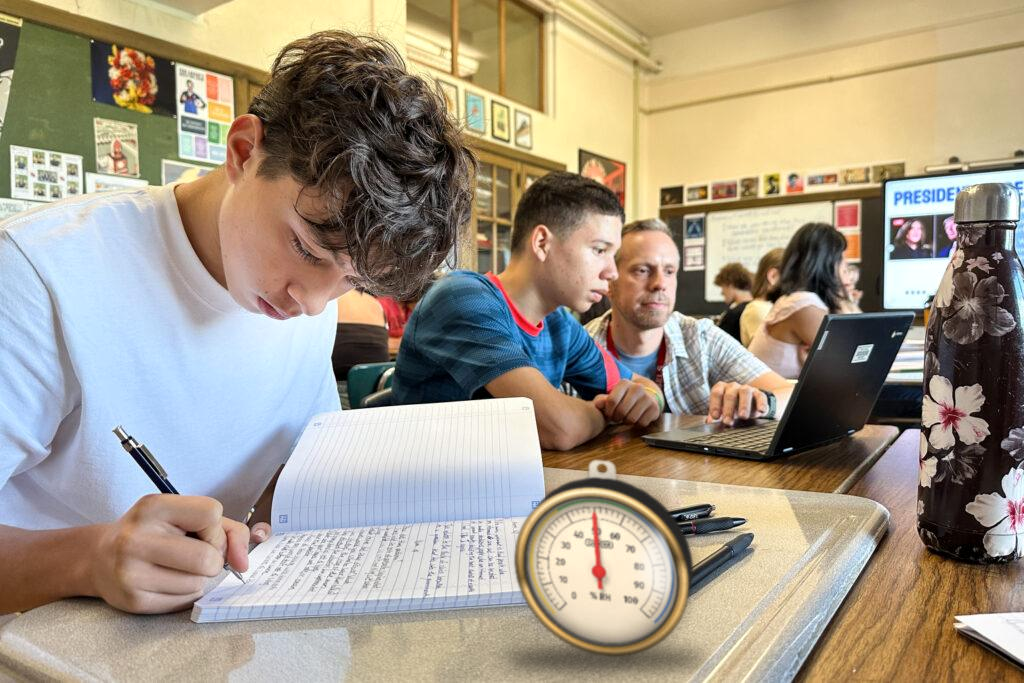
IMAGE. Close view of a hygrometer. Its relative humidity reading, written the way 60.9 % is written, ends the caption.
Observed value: 50 %
